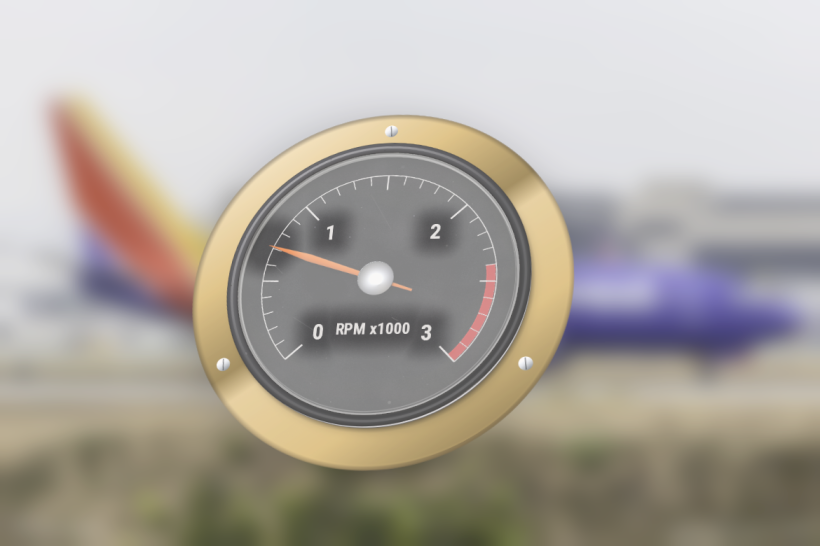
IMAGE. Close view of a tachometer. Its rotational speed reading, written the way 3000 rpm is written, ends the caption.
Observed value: 700 rpm
